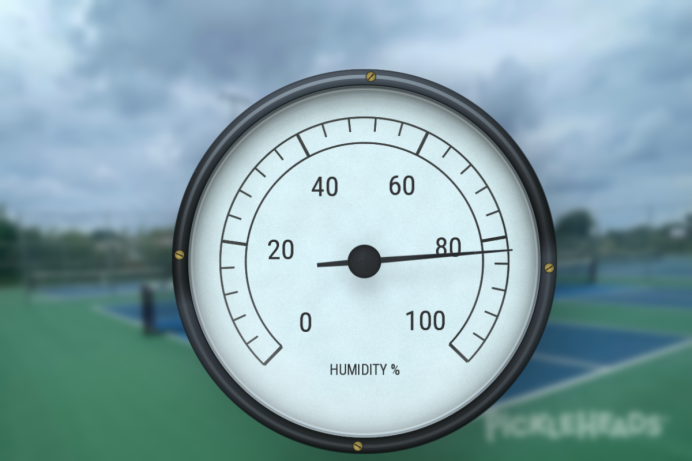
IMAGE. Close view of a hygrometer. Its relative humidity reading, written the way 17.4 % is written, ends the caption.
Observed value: 82 %
